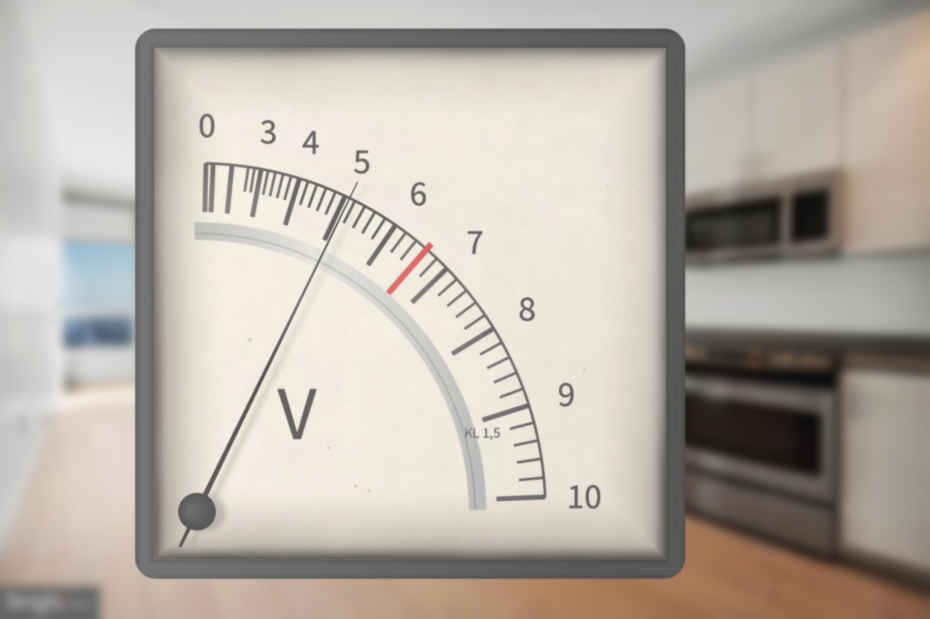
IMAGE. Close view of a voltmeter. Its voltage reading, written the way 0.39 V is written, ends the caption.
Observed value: 5.1 V
